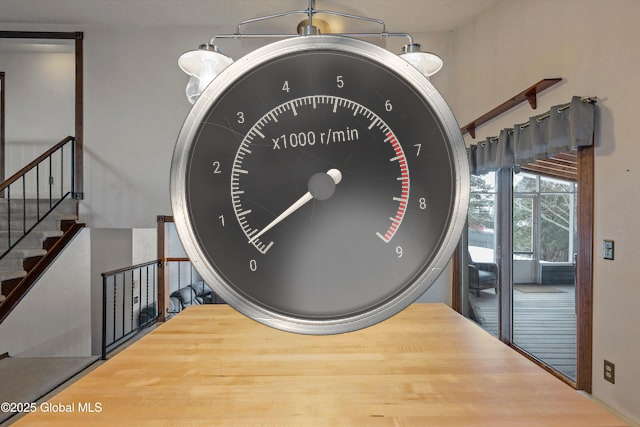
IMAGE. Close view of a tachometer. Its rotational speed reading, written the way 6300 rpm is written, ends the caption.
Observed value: 400 rpm
